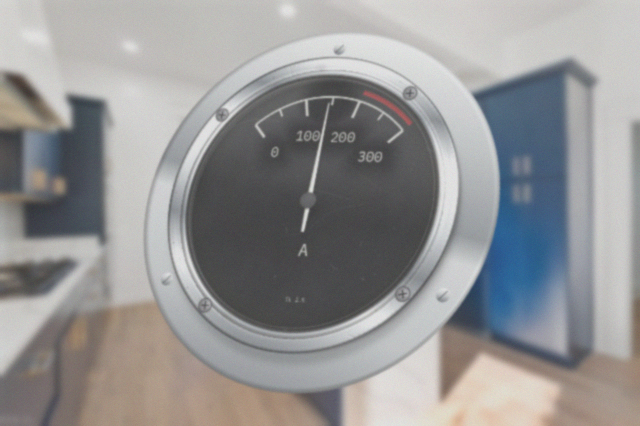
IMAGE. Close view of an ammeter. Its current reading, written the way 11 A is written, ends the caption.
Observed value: 150 A
